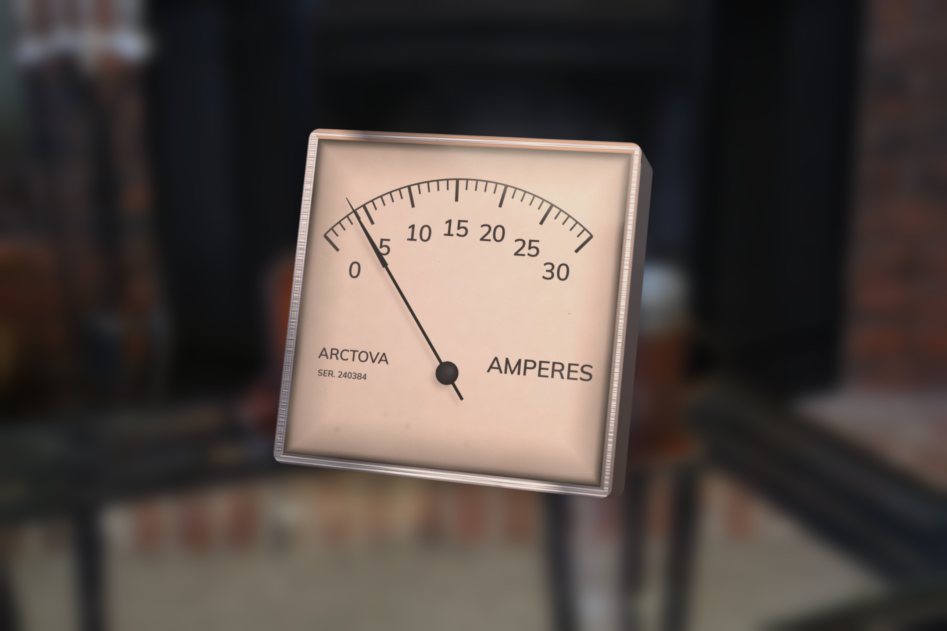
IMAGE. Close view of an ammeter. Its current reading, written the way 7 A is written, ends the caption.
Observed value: 4 A
